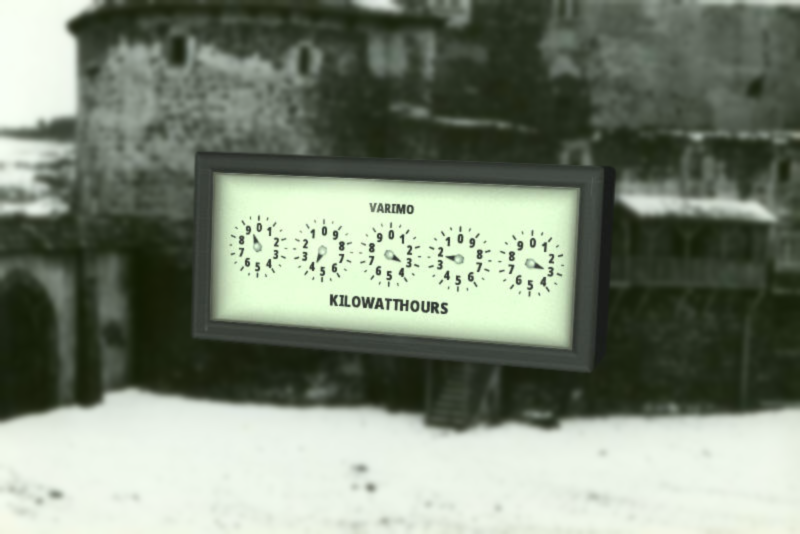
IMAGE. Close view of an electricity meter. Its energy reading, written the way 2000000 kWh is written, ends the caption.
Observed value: 94323 kWh
